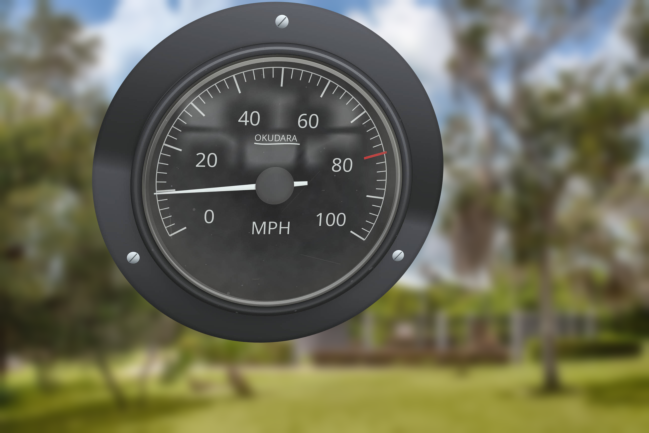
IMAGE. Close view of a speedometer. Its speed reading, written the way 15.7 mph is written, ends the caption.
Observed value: 10 mph
